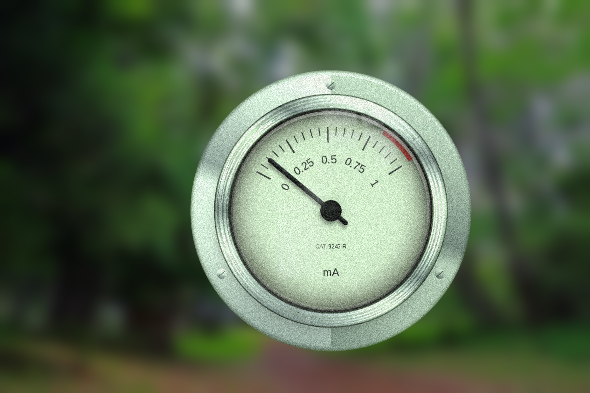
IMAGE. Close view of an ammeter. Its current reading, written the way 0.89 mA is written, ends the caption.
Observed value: 0.1 mA
